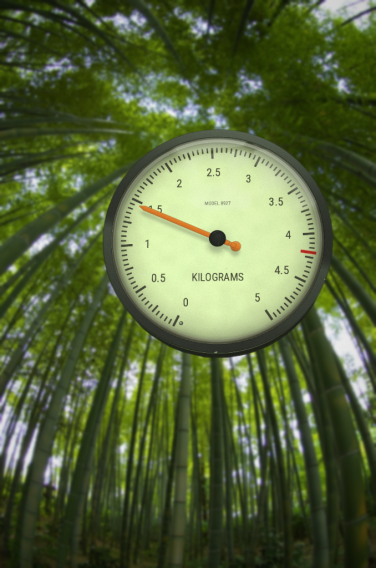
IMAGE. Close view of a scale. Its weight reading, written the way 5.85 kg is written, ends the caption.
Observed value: 1.45 kg
